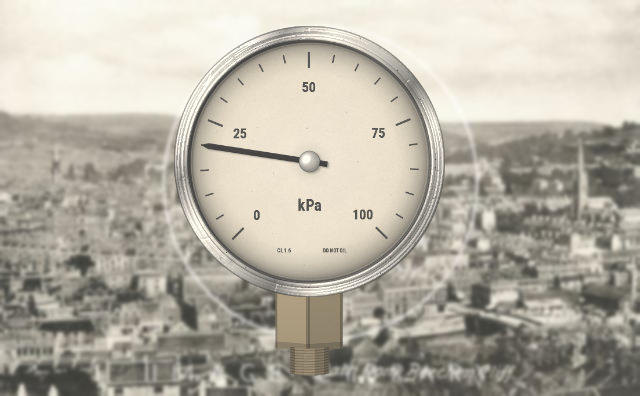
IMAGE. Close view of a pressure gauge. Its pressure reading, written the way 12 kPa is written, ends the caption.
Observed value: 20 kPa
